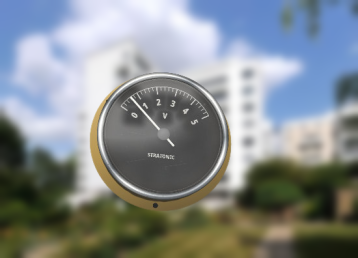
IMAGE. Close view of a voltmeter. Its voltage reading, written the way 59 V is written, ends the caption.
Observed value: 0.6 V
